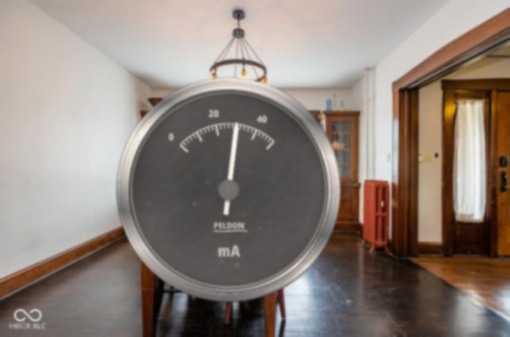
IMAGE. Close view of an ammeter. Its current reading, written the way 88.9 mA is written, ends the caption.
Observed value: 30 mA
